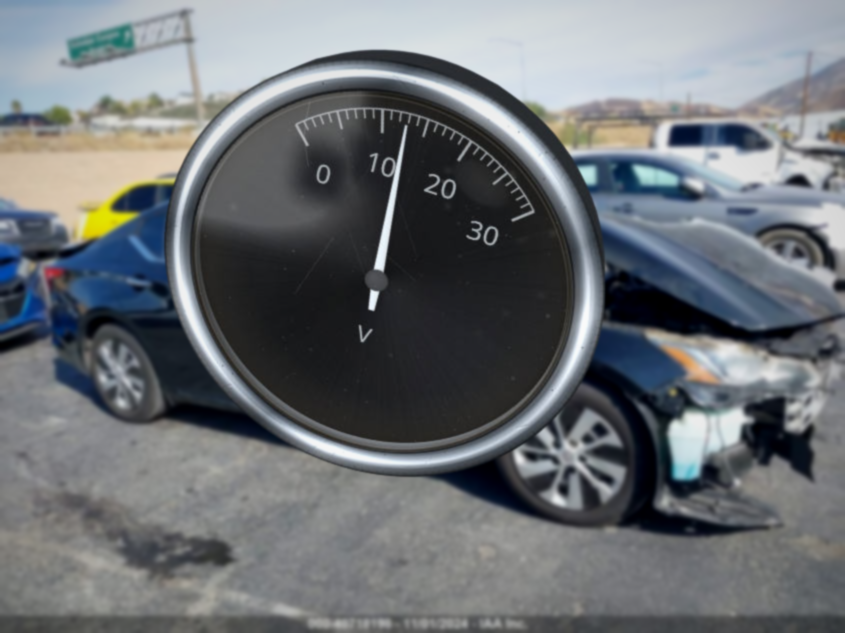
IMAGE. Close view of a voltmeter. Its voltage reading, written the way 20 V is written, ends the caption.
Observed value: 13 V
